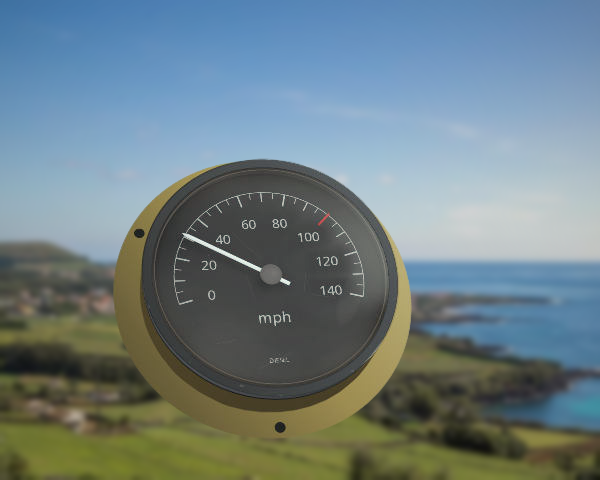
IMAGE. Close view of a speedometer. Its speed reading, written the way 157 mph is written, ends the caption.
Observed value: 30 mph
